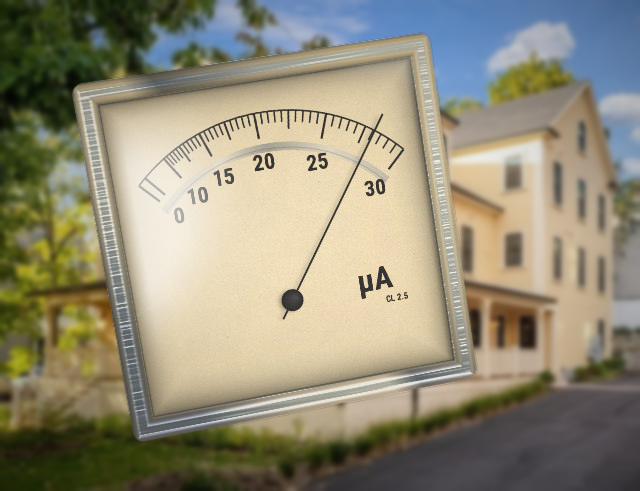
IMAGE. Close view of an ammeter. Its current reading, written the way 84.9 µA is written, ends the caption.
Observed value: 28 µA
